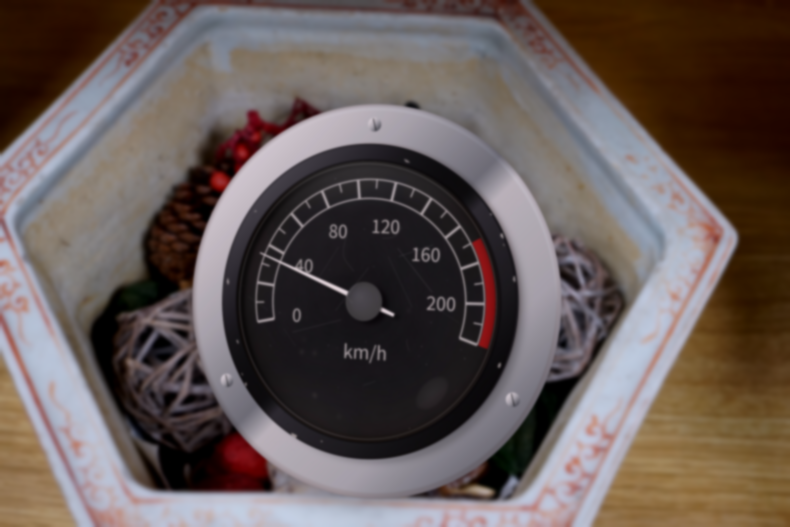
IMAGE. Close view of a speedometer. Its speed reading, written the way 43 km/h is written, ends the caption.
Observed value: 35 km/h
